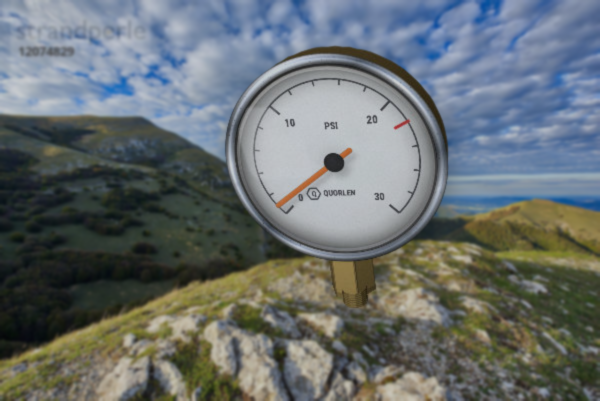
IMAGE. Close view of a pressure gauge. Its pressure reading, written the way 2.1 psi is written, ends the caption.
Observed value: 1 psi
